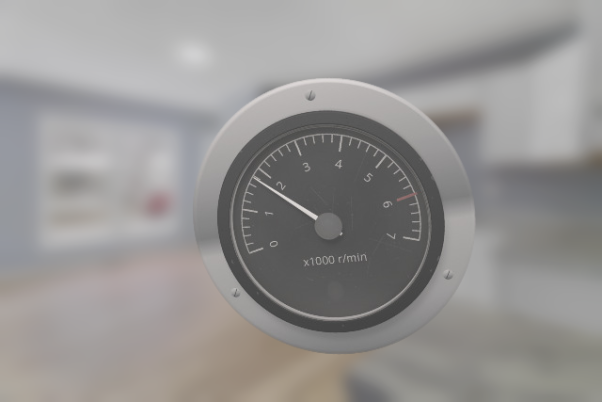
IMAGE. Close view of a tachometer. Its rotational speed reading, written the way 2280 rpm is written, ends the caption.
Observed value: 1800 rpm
